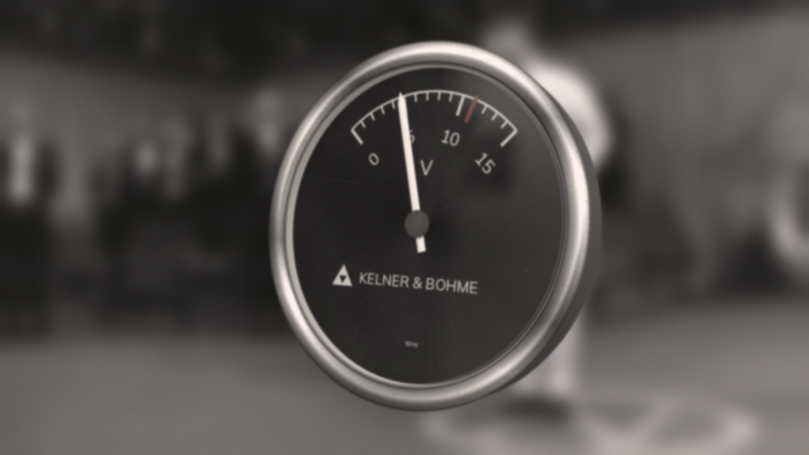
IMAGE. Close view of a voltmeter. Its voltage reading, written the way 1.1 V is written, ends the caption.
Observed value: 5 V
